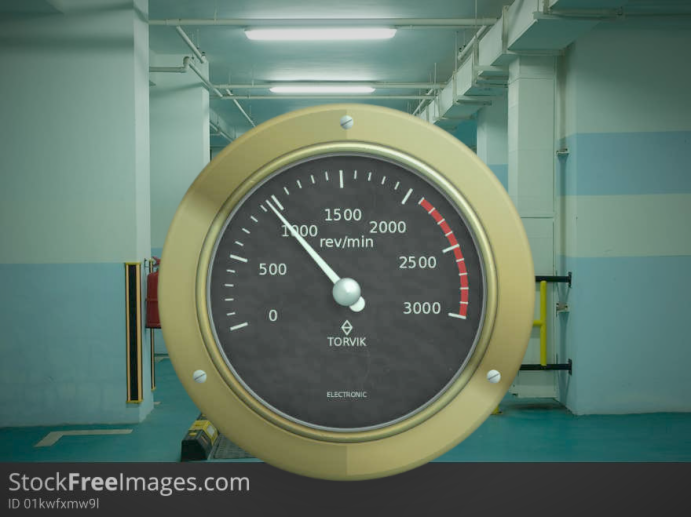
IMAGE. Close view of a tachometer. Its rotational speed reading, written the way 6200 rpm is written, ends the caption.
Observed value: 950 rpm
